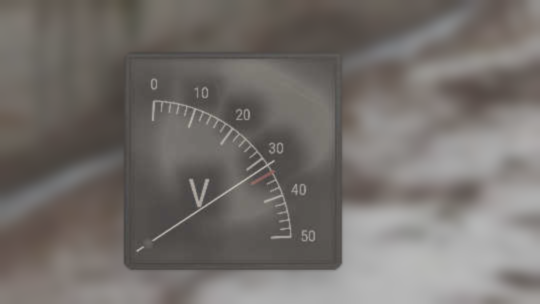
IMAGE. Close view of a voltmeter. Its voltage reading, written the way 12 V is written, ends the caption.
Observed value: 32 V
